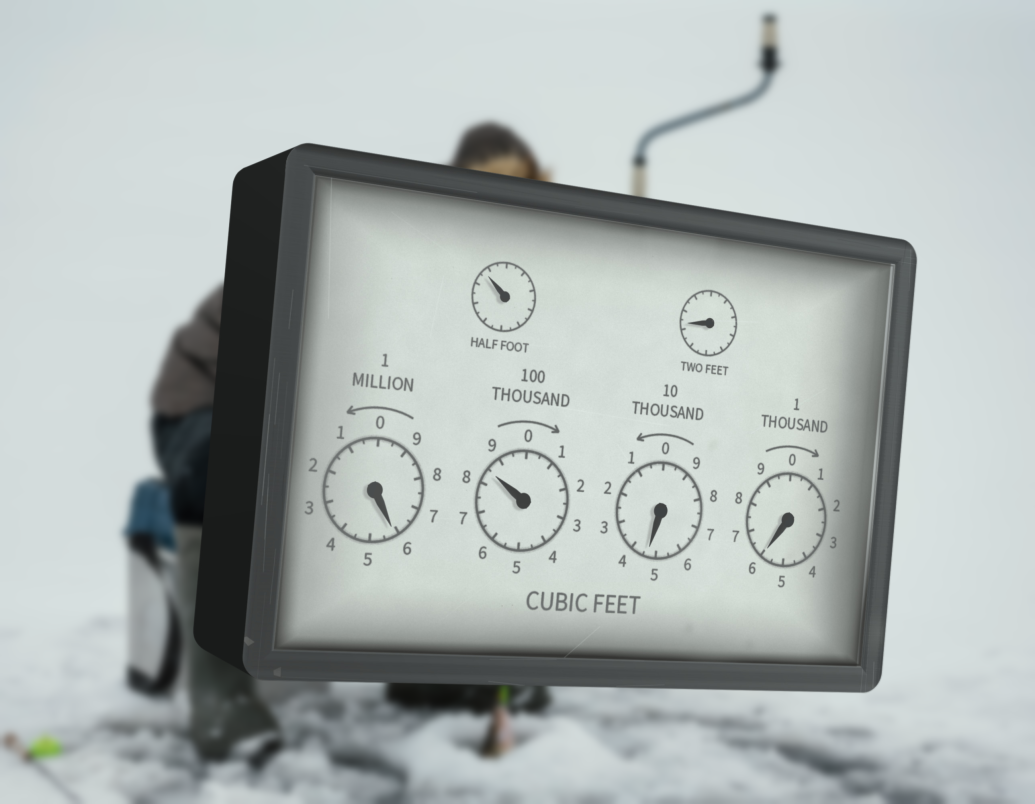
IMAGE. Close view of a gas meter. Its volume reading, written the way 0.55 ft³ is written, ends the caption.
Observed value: 584600 ft³
